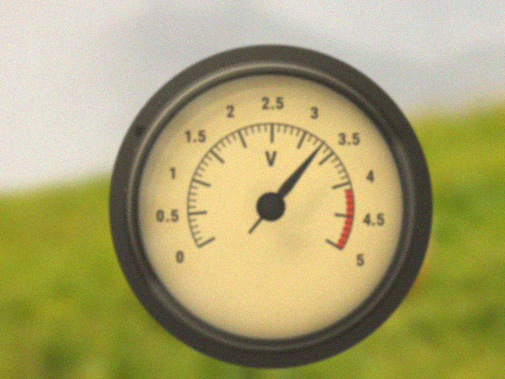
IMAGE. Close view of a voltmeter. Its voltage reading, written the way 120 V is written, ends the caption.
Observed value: 3.3 V
